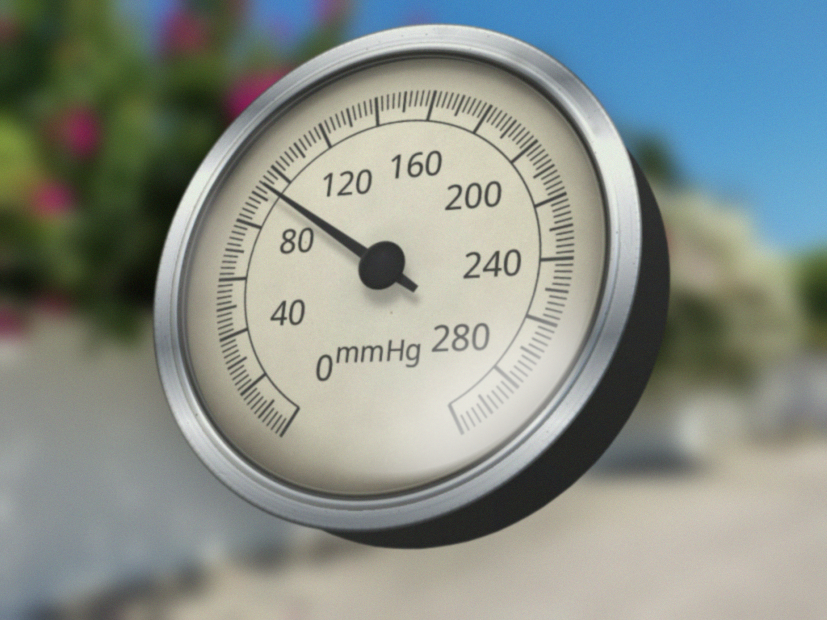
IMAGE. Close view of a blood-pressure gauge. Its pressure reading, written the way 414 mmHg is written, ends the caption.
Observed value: 94 mmHg
